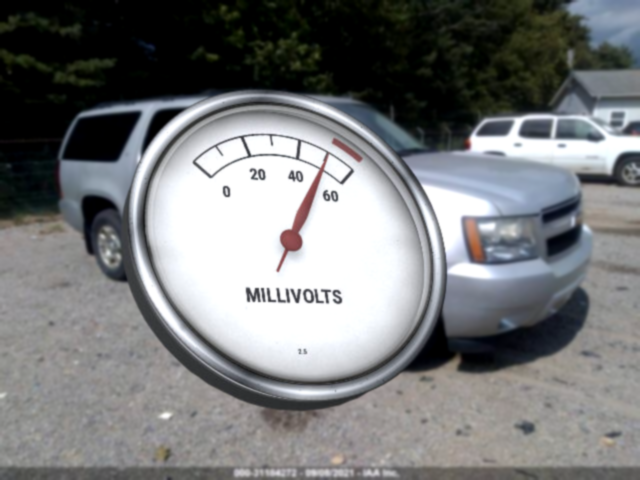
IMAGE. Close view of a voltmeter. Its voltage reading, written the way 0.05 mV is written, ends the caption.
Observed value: 50 mV
